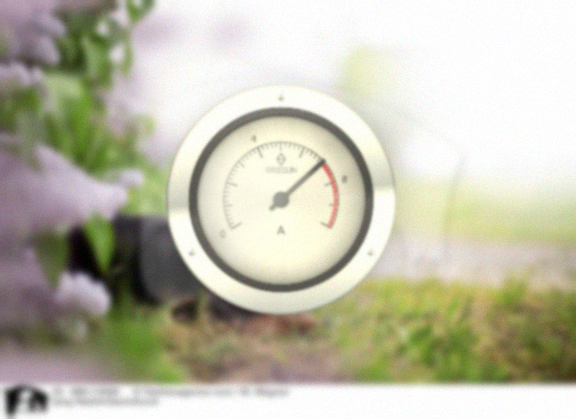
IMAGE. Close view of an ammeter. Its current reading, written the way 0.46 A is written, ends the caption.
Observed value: 7 A
